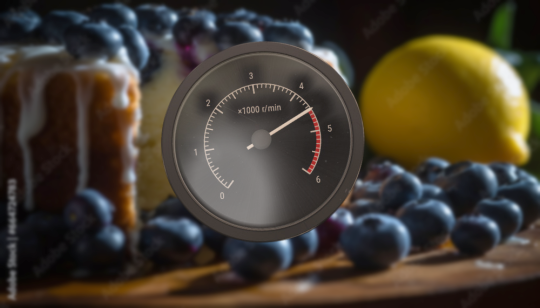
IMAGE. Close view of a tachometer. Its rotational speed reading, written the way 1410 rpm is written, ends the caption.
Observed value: 4500 rpm
